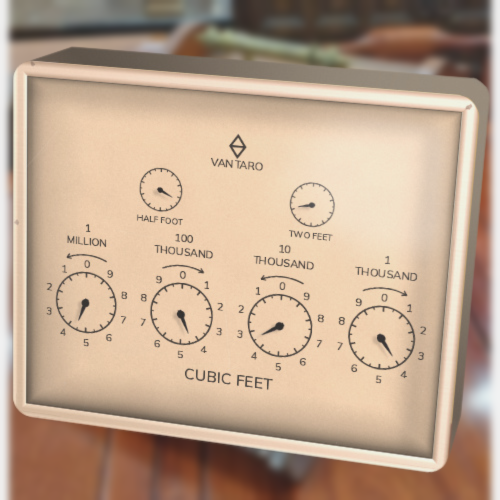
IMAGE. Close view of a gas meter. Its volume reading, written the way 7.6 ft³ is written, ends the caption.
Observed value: 443400 ft³
